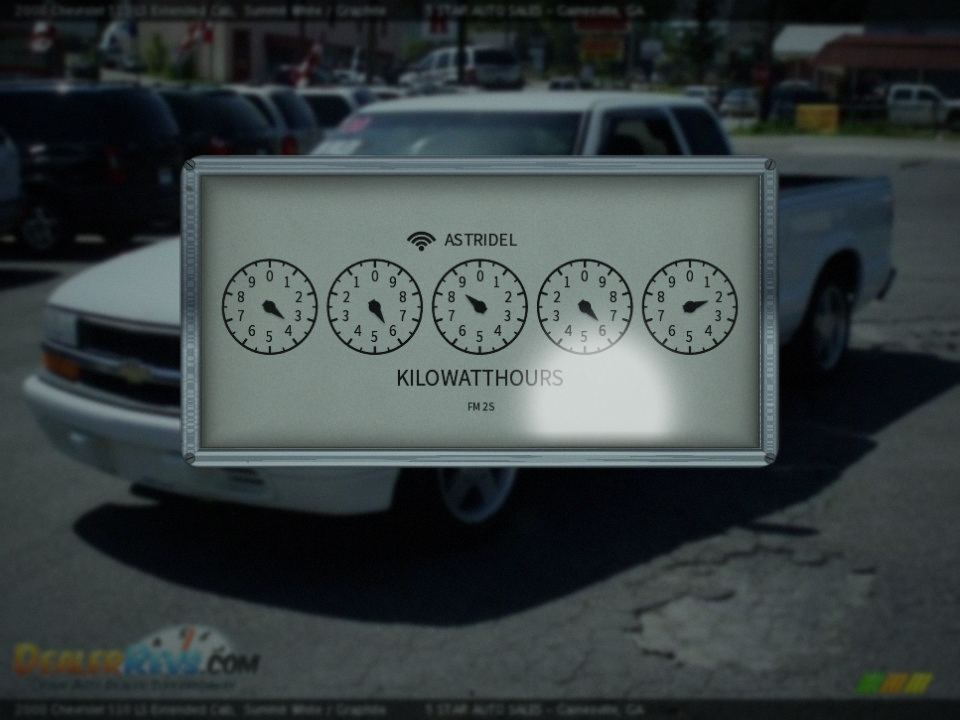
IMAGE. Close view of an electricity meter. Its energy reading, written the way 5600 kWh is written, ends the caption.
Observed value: 35862 kWh
